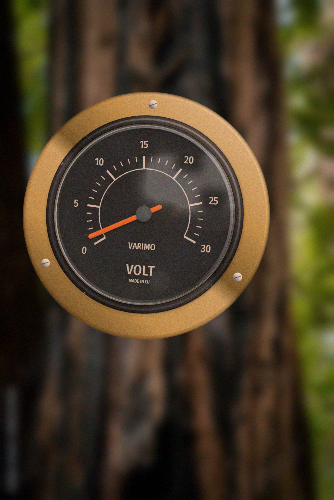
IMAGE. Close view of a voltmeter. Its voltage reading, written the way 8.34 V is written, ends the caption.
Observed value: 1 V
